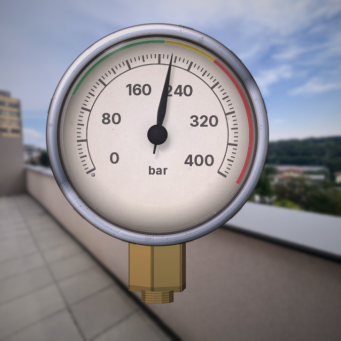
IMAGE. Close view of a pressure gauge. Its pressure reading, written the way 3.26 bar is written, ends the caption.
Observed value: 215 bar
